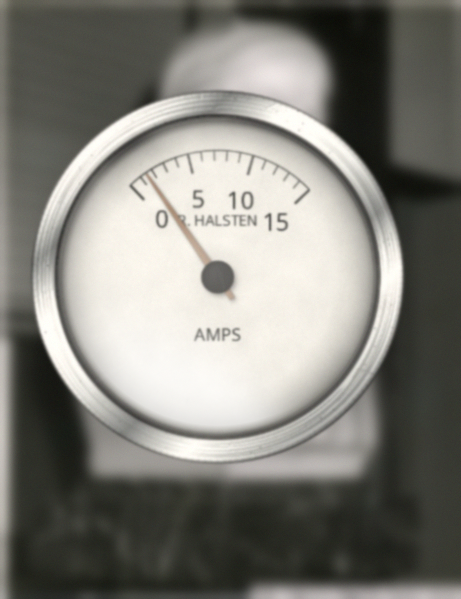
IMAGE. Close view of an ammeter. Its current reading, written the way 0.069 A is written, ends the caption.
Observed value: 1.5 A
